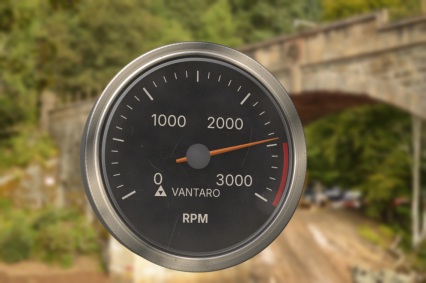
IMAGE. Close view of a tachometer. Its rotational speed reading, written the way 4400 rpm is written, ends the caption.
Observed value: 2450 rpm
